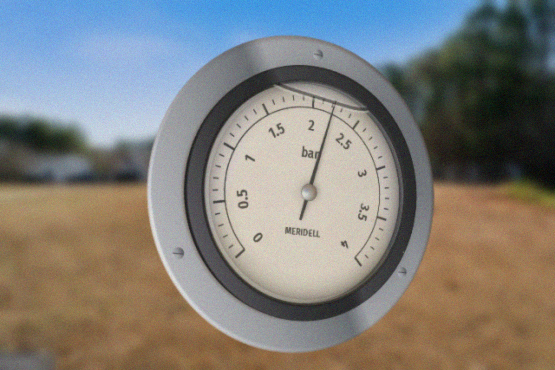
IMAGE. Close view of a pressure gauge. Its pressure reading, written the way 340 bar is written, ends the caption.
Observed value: 2.2 bar
